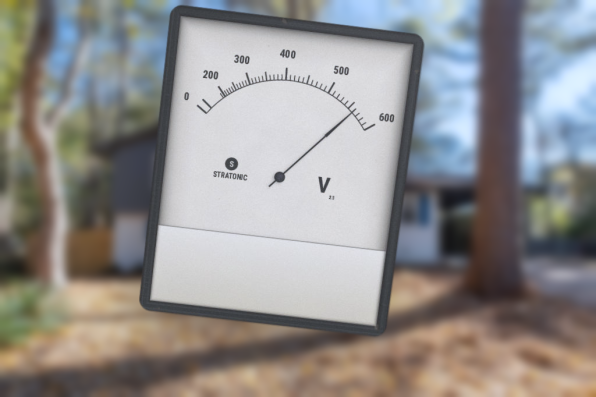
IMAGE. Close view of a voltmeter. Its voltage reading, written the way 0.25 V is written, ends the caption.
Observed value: 560 V
